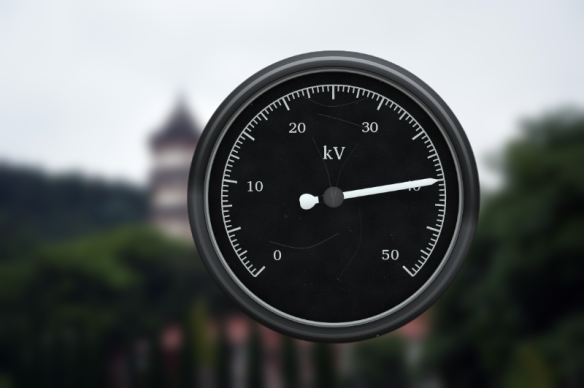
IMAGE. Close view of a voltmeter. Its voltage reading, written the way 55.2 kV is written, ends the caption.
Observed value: 40 kV
